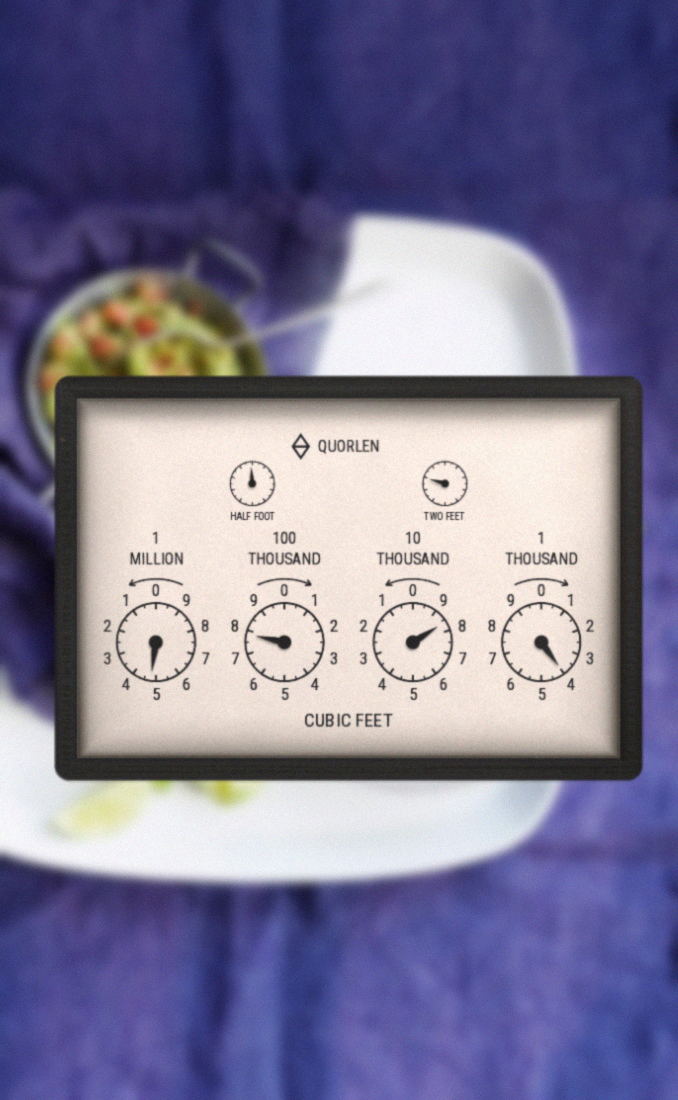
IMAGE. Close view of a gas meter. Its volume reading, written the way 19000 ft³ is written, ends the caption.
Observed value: 478400 ft³
